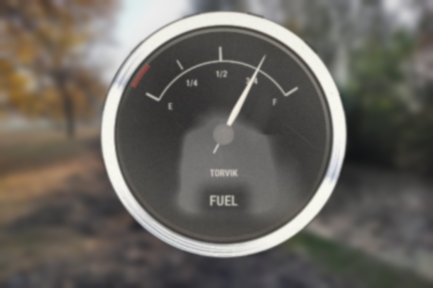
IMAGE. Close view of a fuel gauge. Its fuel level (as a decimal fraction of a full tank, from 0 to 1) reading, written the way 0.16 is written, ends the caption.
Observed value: 0.75
